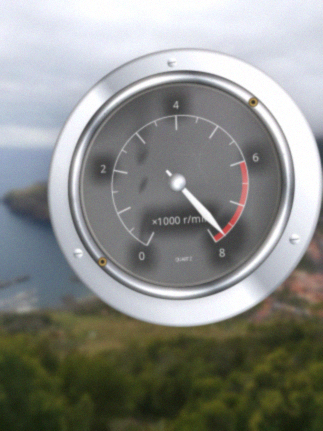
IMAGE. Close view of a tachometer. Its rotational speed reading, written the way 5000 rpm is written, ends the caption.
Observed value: 7750 rpm
